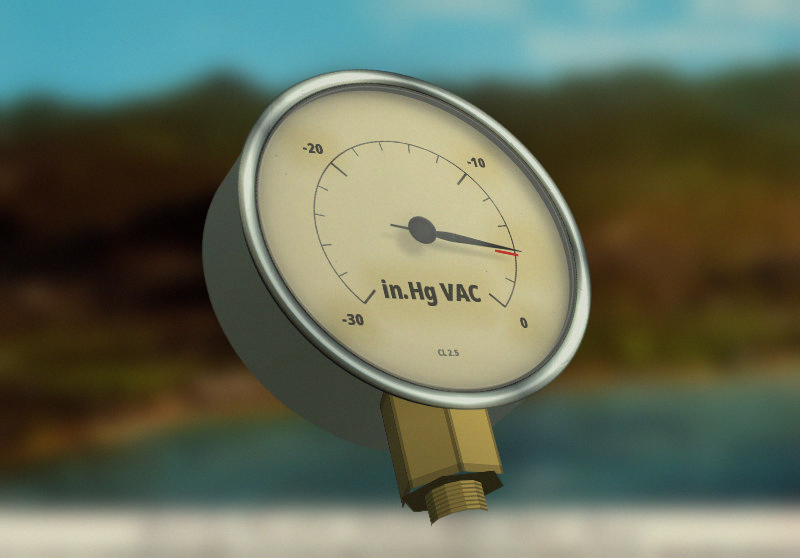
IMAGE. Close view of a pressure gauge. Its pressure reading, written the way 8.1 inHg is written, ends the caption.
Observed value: -4 inHg
